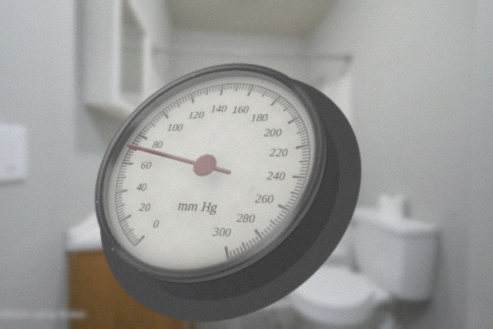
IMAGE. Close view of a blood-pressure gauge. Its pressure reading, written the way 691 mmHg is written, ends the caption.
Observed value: 70 mmHg
